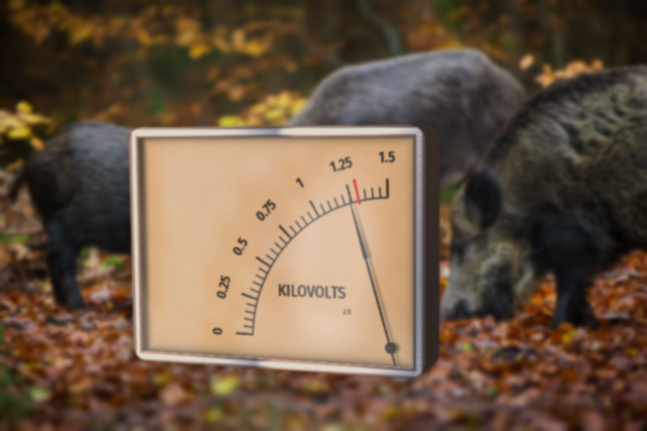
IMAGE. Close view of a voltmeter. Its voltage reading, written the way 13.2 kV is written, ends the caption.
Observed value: 1.25 kV
